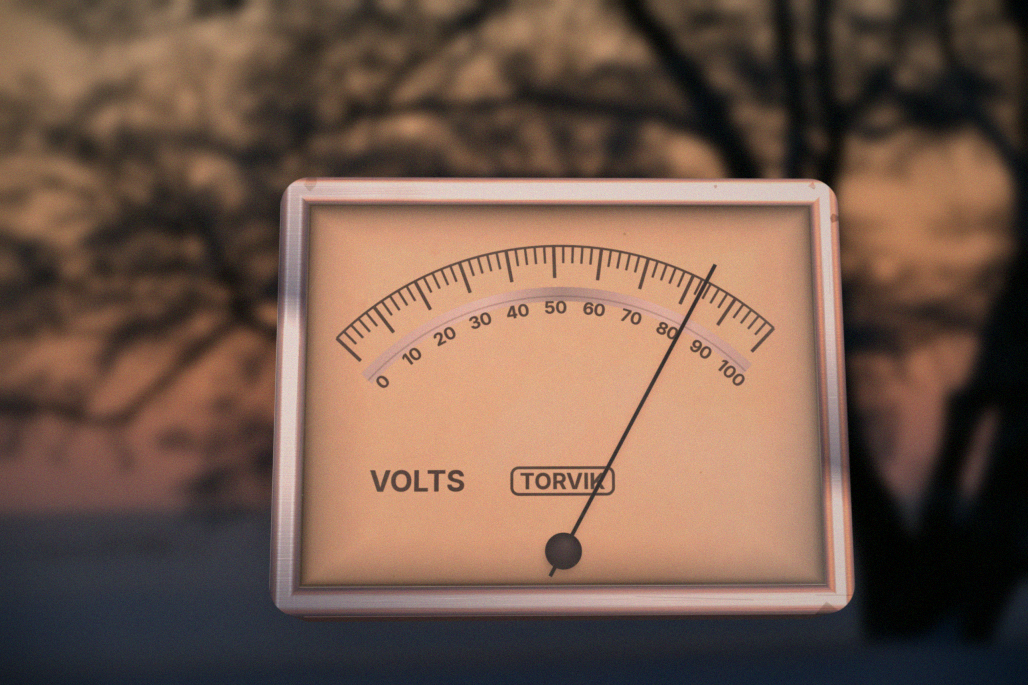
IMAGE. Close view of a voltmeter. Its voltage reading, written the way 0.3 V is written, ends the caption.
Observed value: 83 V
